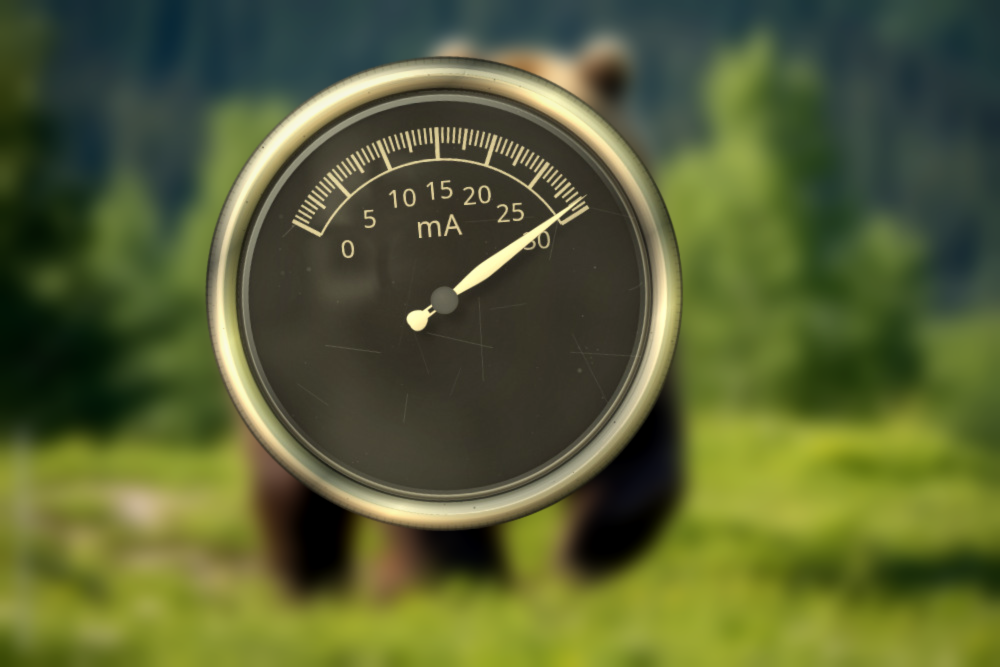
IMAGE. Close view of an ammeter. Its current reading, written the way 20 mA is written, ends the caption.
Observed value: 29 mA
